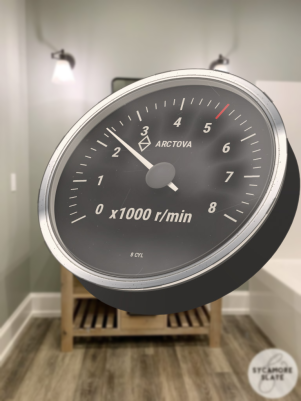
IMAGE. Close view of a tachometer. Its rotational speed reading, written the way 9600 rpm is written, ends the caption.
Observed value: 2300 rpm
